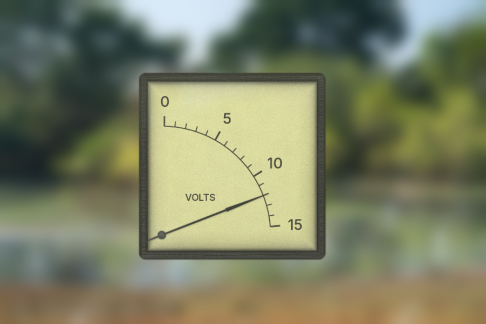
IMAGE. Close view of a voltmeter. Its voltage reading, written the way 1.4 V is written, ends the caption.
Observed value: 12 V
